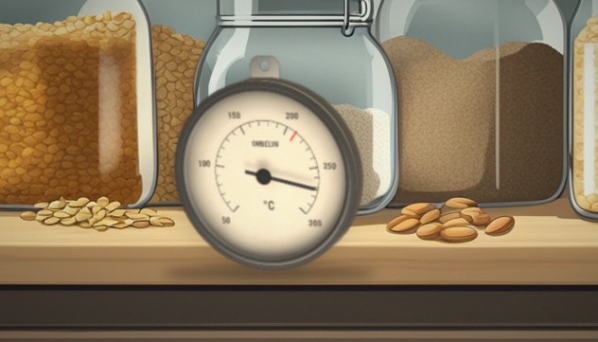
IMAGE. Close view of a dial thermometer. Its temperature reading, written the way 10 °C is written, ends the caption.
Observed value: 270 °C
